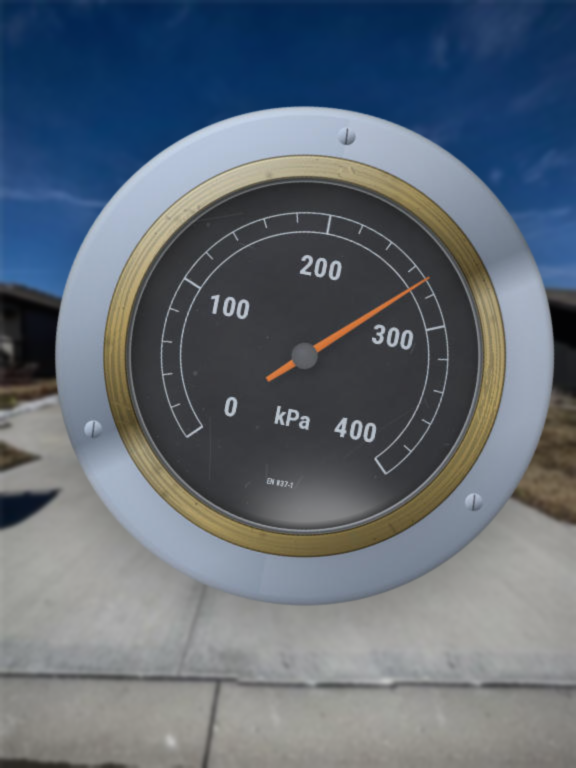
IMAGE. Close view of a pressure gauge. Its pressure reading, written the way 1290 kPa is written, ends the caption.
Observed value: 270 kPa
